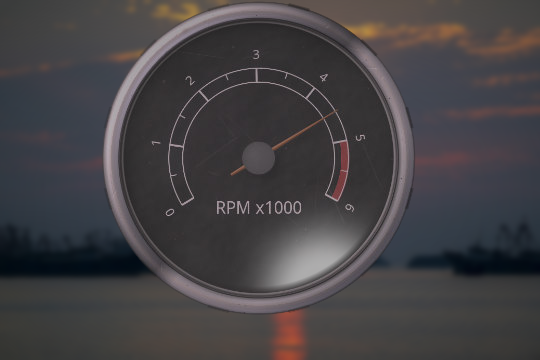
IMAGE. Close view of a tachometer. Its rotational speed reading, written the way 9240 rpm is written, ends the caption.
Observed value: 4500 rpm
